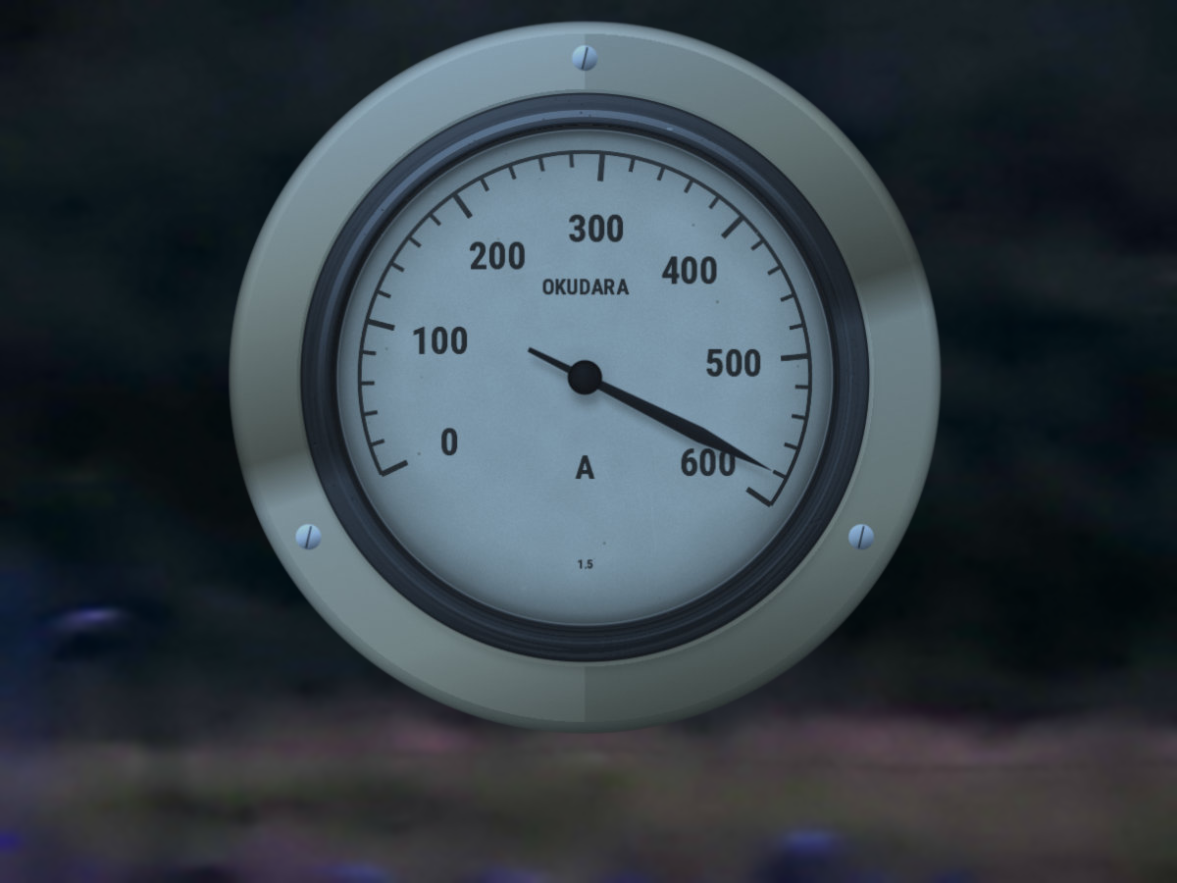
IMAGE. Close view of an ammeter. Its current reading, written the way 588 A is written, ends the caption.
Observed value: 580 A
